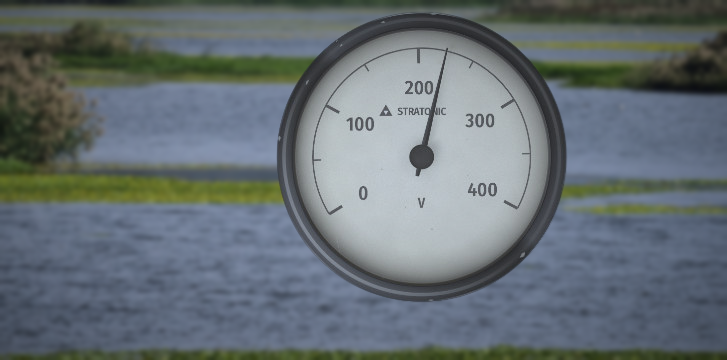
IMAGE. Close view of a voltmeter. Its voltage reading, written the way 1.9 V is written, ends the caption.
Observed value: 225 V
